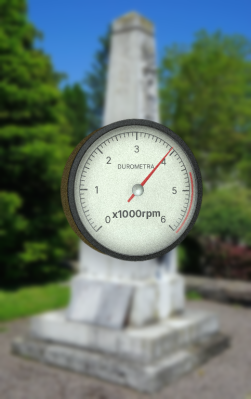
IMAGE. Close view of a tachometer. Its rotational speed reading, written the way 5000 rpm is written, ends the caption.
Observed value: 3900 rpm
